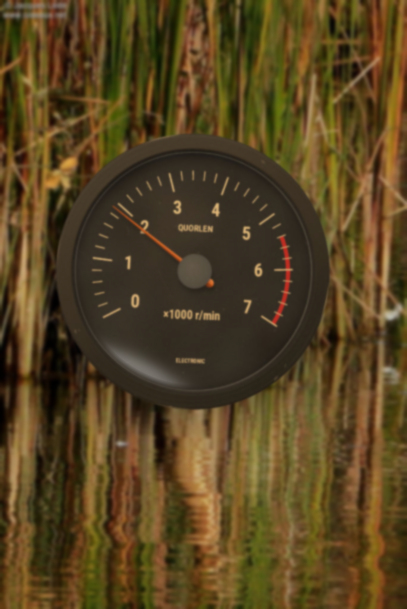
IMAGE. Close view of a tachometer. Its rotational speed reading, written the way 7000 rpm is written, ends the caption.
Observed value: 1900 rpm
